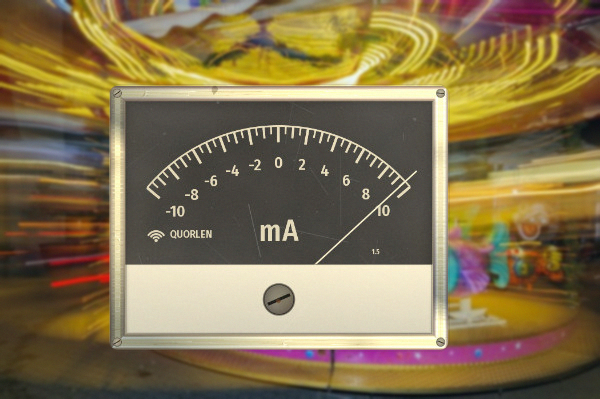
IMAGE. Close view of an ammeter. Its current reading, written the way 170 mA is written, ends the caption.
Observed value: 9.5 mA
